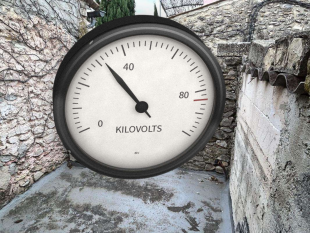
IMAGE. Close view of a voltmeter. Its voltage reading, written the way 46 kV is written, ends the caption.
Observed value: 32 kV
